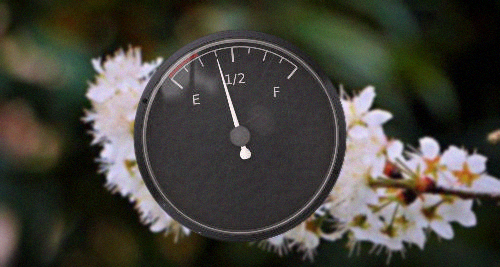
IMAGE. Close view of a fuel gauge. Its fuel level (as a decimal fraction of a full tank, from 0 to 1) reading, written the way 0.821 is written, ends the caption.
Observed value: 0.375
